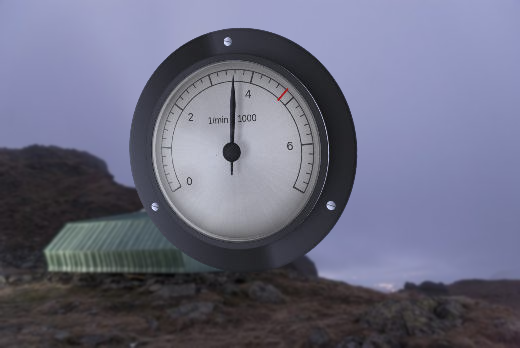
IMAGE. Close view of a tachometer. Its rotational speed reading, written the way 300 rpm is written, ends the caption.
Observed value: 3600 rpm
